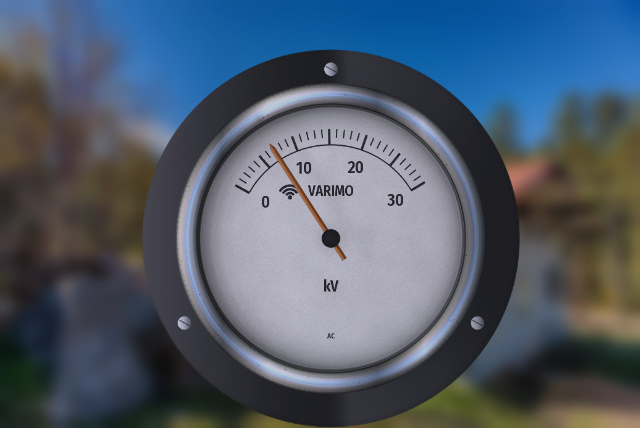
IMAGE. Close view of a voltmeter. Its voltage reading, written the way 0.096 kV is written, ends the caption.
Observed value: 7 kV
